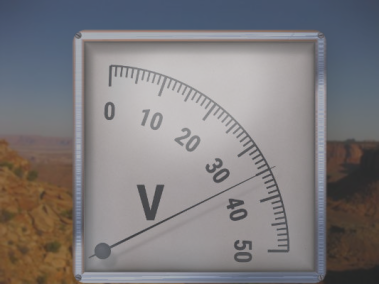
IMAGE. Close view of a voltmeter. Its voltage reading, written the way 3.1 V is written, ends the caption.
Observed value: 35 V
